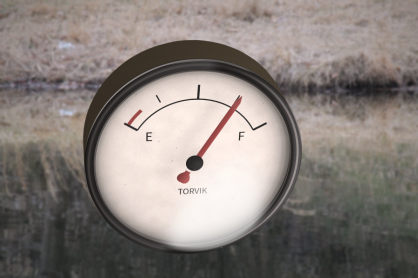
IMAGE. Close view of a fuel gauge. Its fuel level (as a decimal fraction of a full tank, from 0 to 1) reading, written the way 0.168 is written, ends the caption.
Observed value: 0.75
